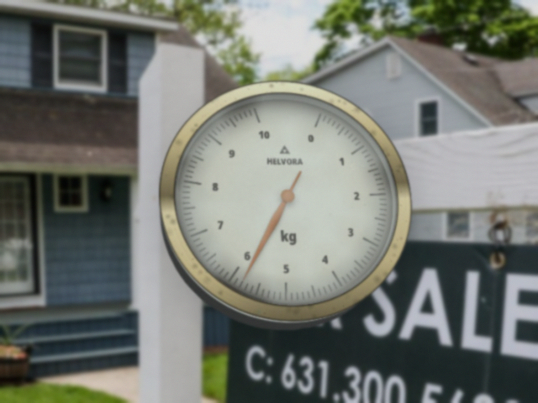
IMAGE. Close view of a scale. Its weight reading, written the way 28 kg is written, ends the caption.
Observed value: 5.8 kg
